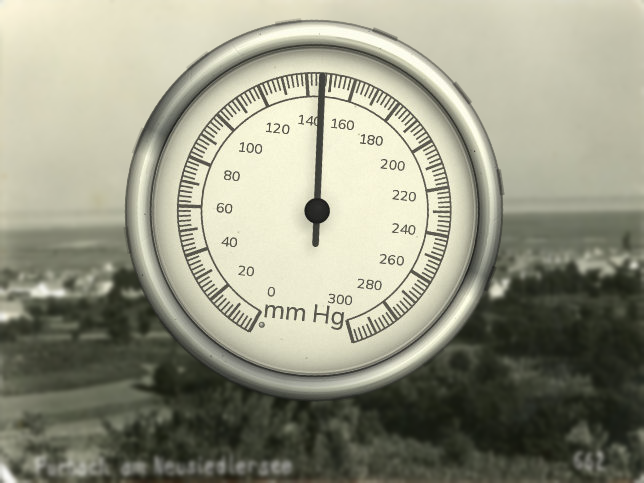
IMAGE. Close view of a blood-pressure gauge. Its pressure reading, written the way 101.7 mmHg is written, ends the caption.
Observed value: 146 mmHg
